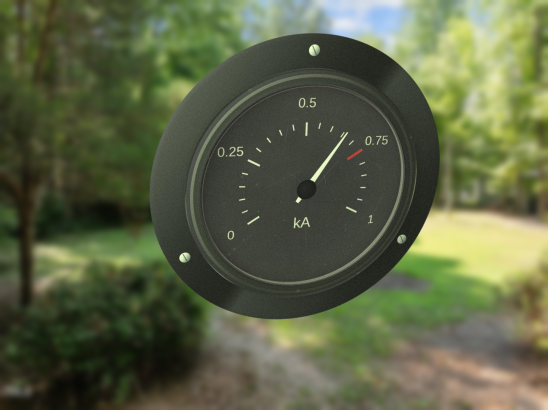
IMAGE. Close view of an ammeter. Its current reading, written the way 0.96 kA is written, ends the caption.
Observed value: 0.65 kA
